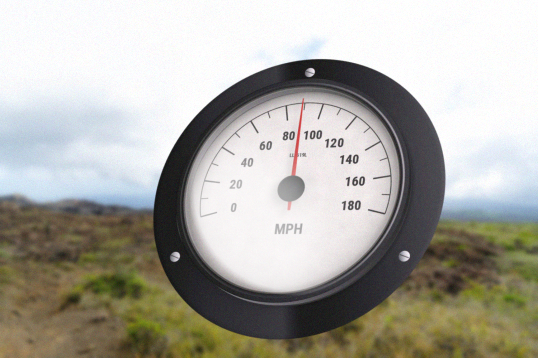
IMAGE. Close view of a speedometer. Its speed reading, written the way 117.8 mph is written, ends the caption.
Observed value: 90 mph
